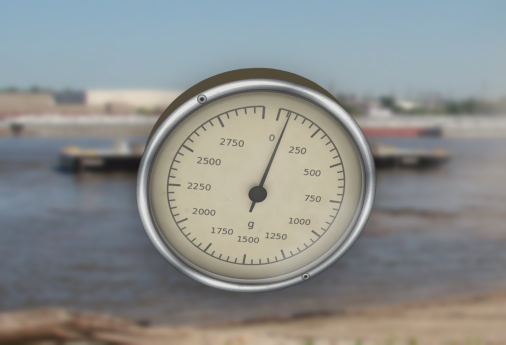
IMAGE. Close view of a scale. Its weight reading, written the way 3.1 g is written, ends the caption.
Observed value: 50 g
